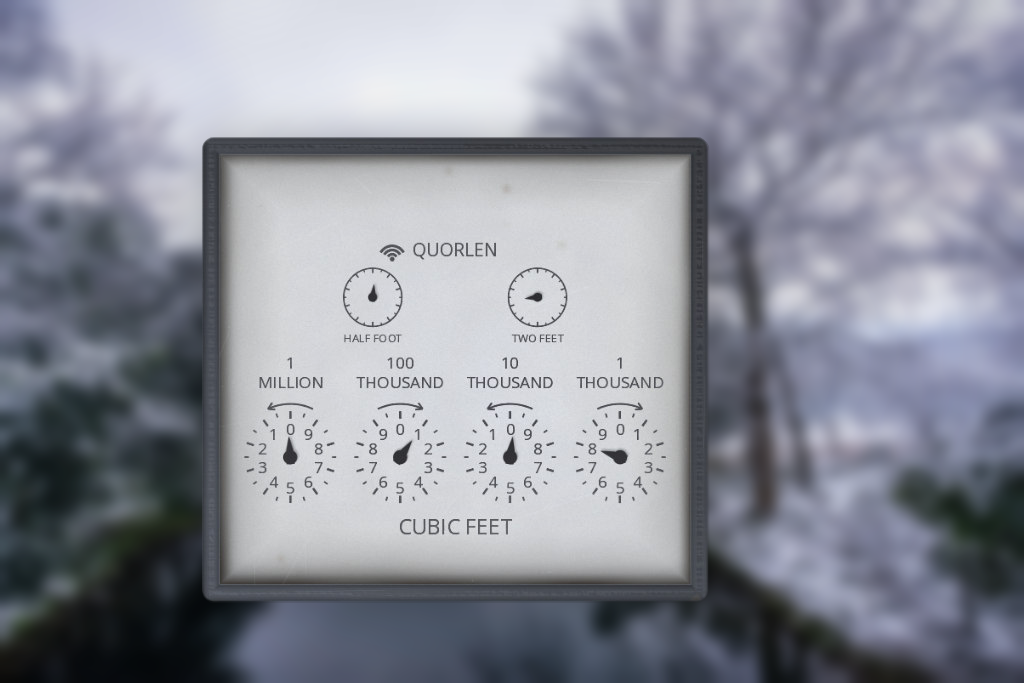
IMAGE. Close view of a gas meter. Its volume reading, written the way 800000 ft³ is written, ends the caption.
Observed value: 9800 ft³
